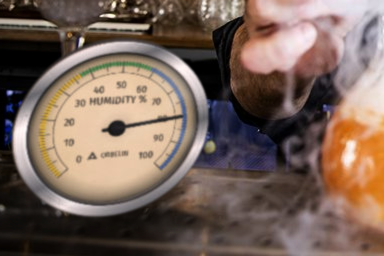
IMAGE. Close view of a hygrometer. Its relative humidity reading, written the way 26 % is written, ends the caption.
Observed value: 80 %
